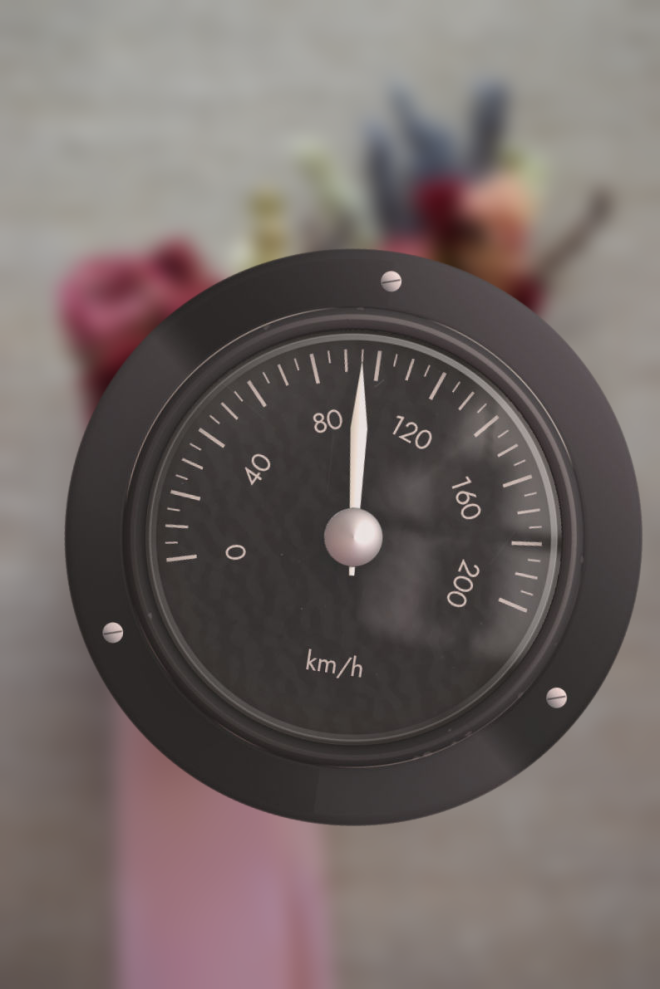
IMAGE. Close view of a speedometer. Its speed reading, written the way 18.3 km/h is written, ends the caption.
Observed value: 95 km/h
